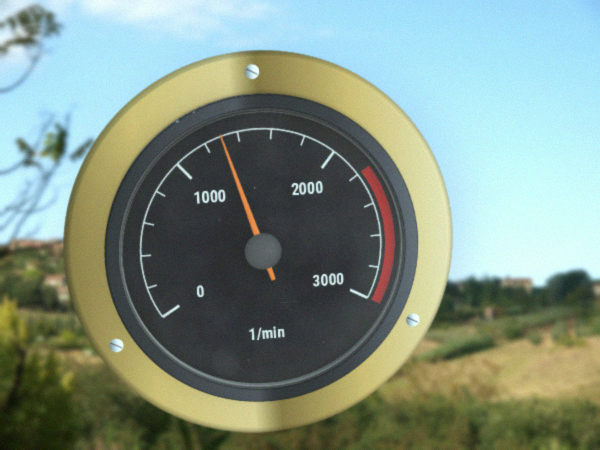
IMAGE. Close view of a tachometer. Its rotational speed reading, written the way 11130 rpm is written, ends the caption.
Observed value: 1300 rpm
